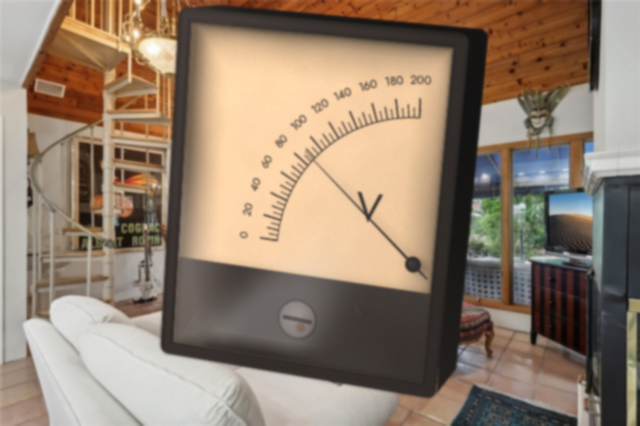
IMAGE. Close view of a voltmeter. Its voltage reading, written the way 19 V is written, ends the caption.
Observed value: 90 V
